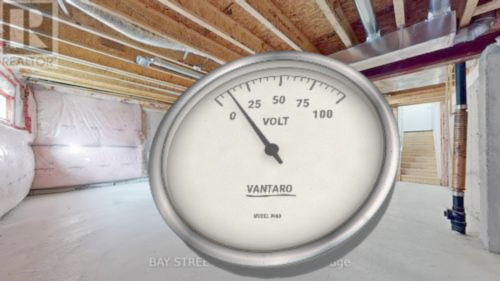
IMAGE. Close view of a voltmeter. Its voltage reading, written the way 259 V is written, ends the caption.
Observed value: 10 V
